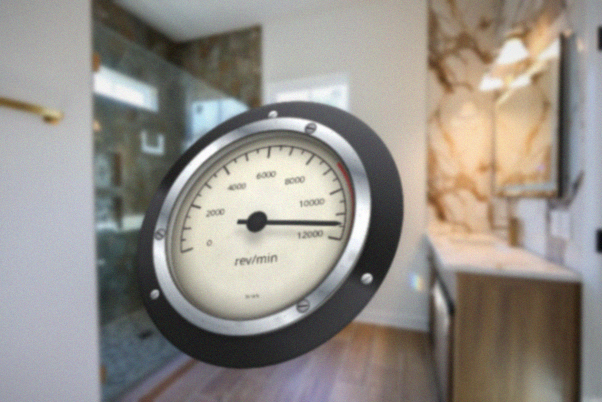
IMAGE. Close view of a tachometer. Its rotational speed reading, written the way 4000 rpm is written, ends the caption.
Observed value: 11500 rpm
